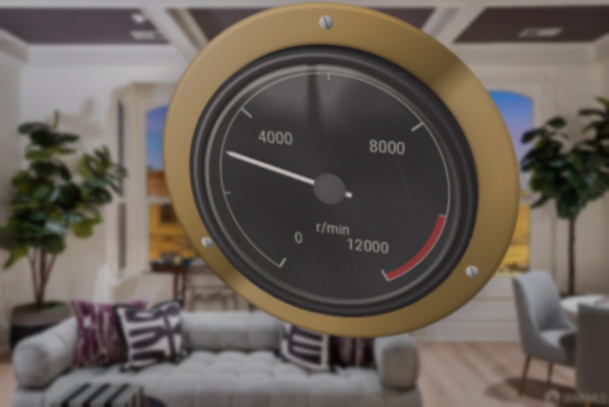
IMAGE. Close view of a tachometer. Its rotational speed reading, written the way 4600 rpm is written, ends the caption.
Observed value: 3000 rpm
